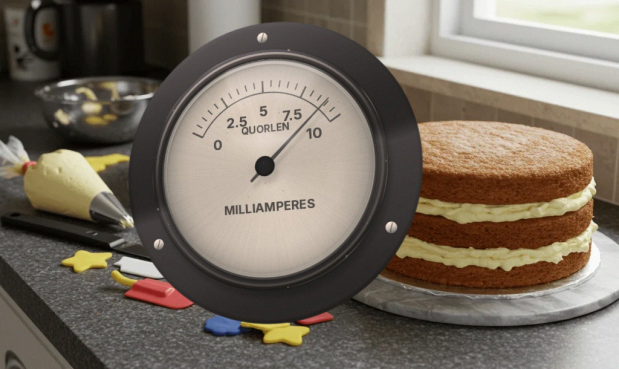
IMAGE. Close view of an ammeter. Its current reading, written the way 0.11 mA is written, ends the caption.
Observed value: 9 mA
